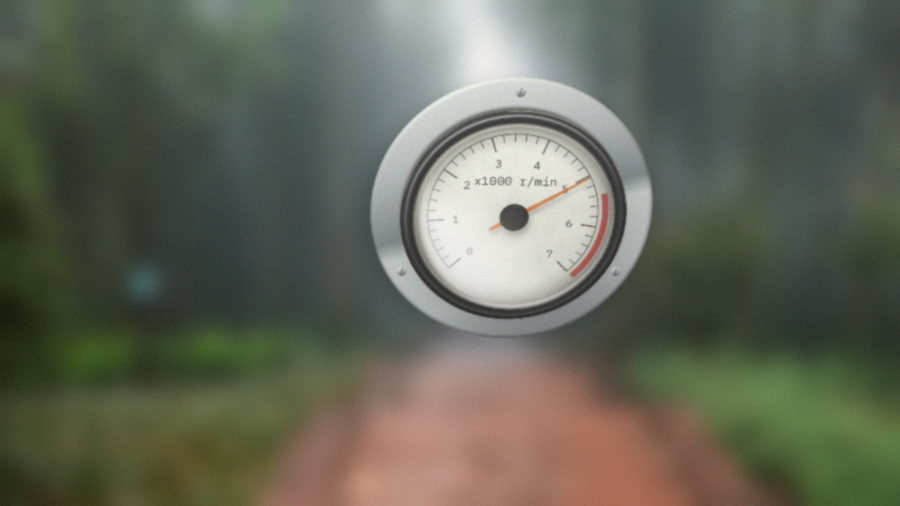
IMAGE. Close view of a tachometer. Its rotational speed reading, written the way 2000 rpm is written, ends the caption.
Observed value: 5000 rpm
